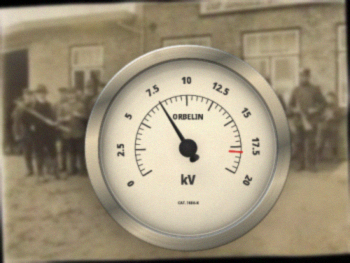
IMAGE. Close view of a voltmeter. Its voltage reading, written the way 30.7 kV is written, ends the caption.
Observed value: 7.5 kV
